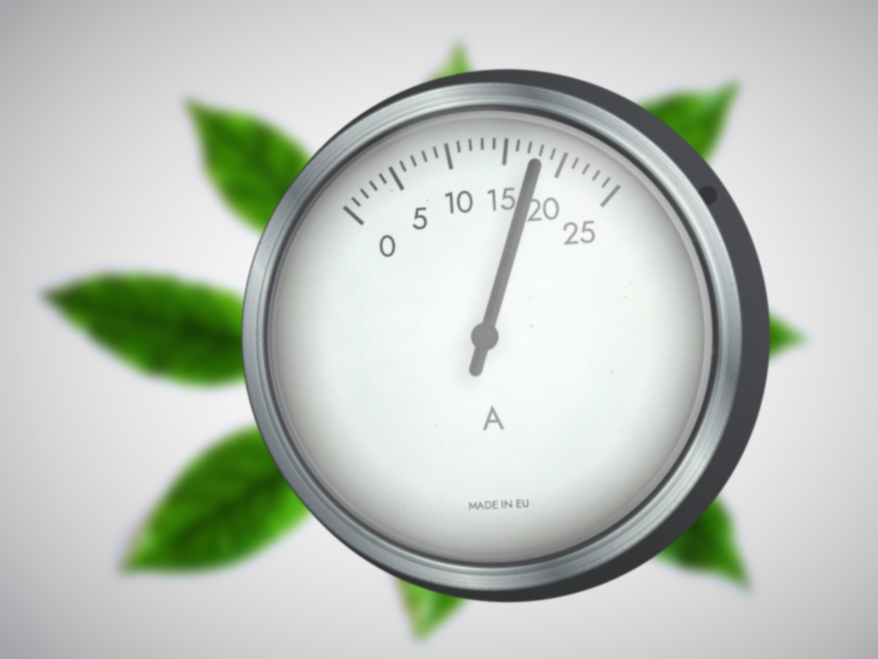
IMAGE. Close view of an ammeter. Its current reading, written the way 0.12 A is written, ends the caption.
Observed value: 18 A
